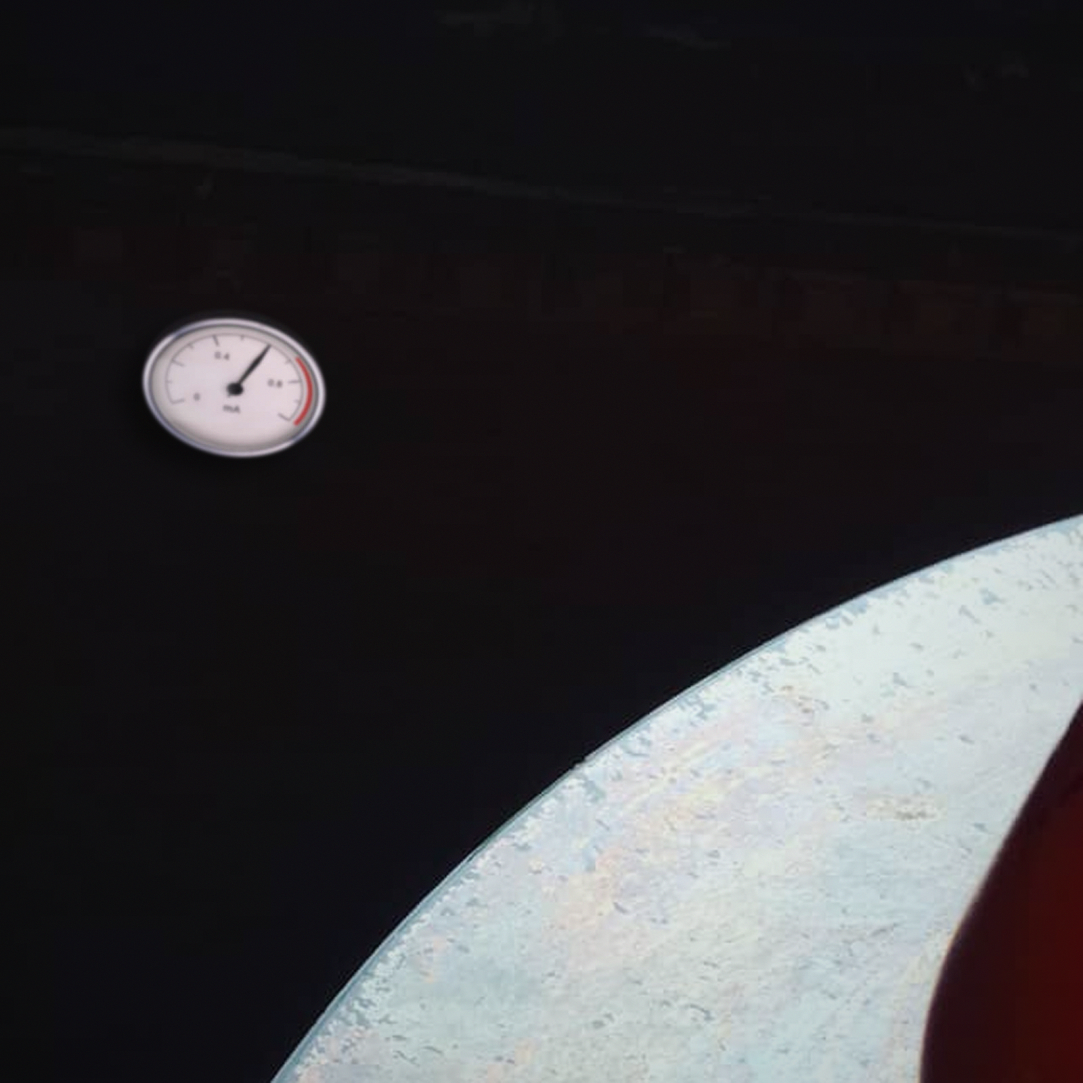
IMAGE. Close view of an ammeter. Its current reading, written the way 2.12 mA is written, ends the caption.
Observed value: 0.6 mA
